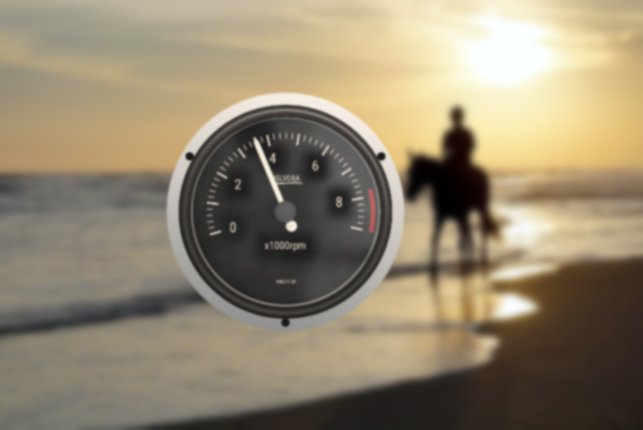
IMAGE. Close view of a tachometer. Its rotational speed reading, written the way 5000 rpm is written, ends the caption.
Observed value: 3600 rpm
